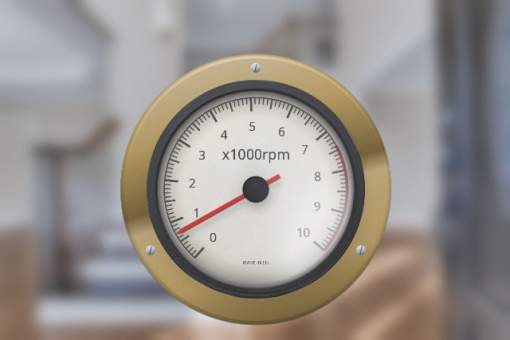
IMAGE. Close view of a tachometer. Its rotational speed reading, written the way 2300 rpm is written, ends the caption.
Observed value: 700 rpm
